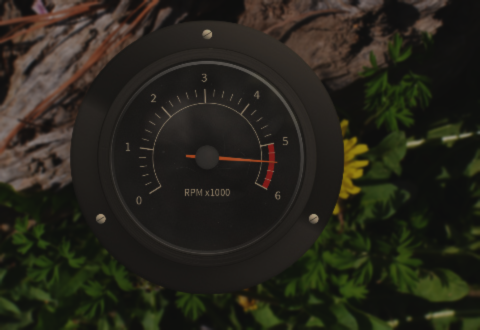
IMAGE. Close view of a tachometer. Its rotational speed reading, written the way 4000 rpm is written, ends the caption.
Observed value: 5400 rpm
